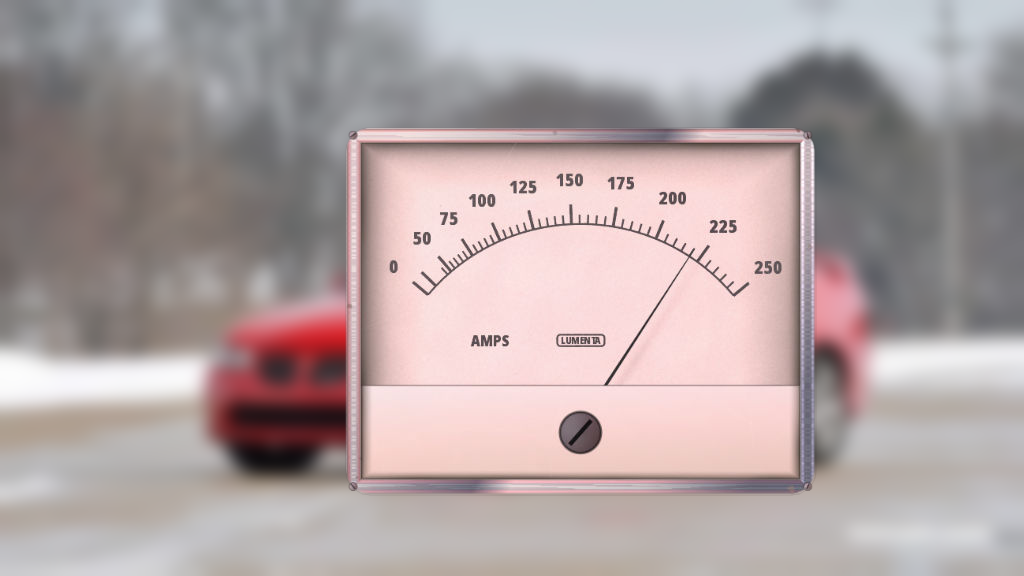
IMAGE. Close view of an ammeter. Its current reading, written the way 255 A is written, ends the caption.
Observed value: 220 A
